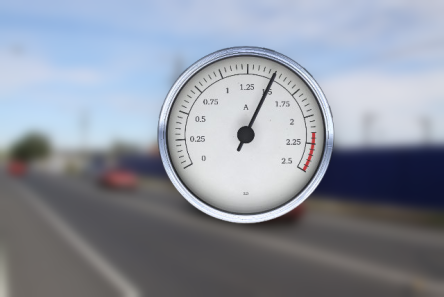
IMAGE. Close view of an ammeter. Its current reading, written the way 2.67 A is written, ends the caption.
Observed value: 1.5 A
